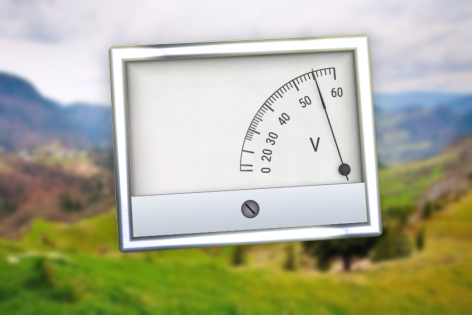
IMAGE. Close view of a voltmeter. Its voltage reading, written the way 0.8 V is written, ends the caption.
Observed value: 55 V
